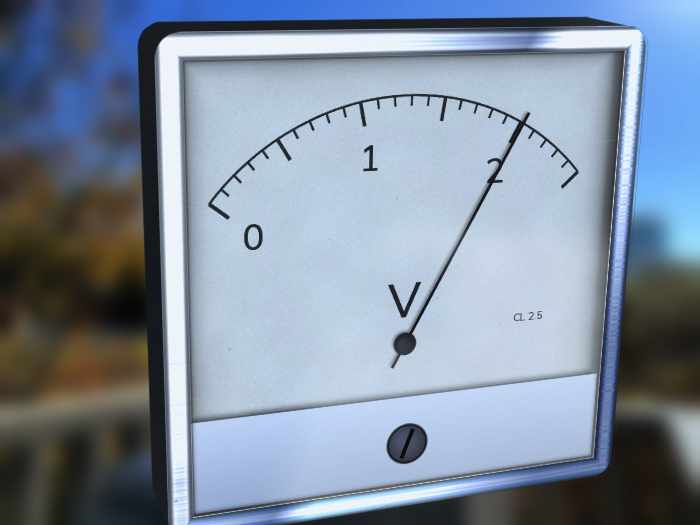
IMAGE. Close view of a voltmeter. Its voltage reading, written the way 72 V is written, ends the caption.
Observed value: 2 V
